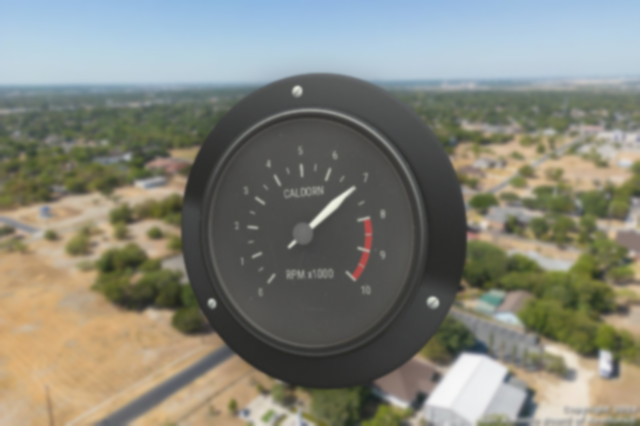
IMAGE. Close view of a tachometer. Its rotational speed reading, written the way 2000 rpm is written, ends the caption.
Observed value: 7000 rpm
